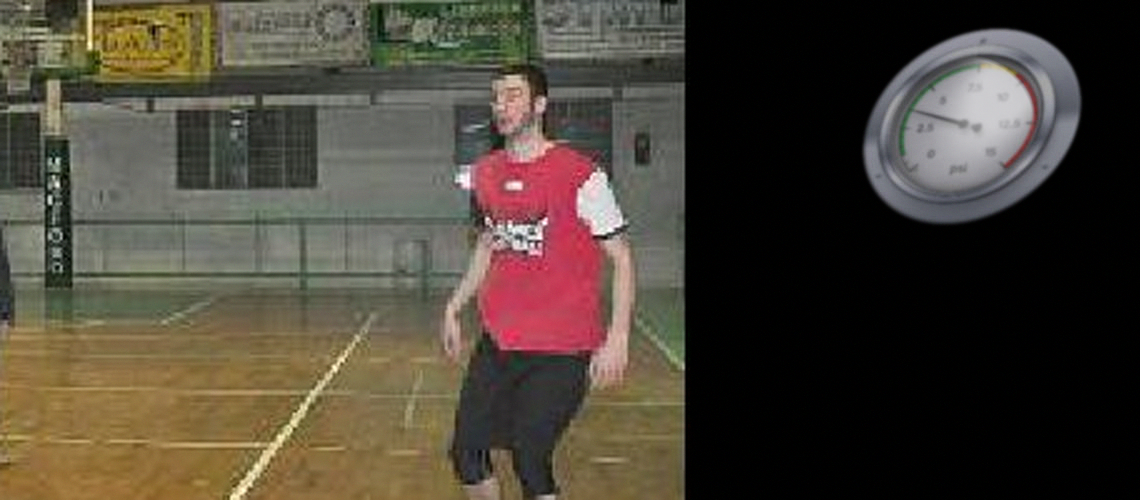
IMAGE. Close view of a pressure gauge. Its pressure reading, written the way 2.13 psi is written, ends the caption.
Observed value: 3.5 psi
